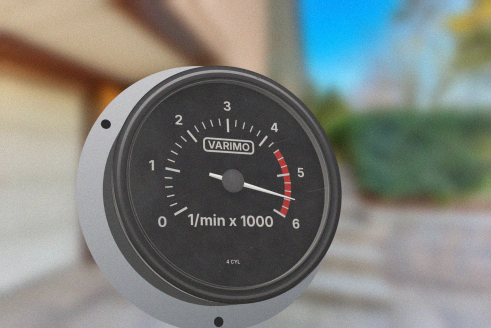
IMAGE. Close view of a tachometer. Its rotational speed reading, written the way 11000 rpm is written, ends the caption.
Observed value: 5600 rpm
